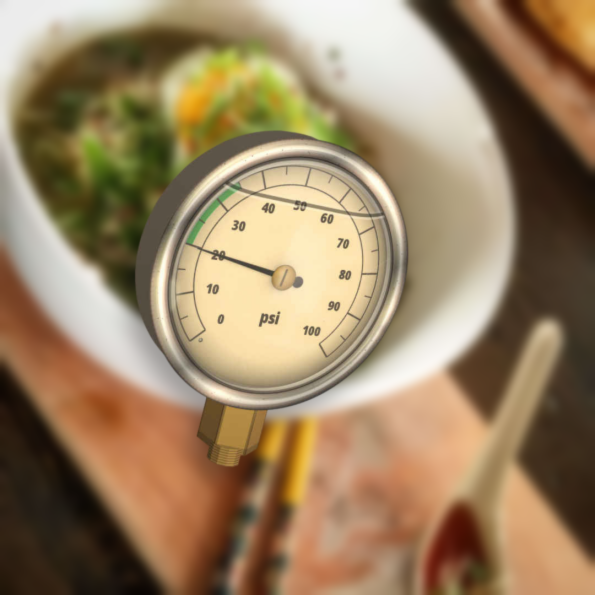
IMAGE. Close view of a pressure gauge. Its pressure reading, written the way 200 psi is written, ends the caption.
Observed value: 20 psi
